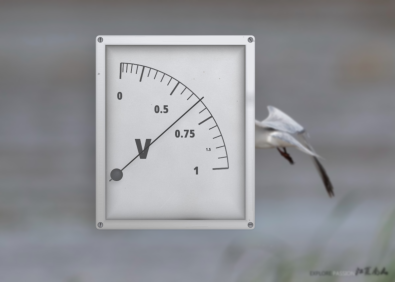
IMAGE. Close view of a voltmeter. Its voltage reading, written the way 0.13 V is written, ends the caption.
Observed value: 0.65 V
